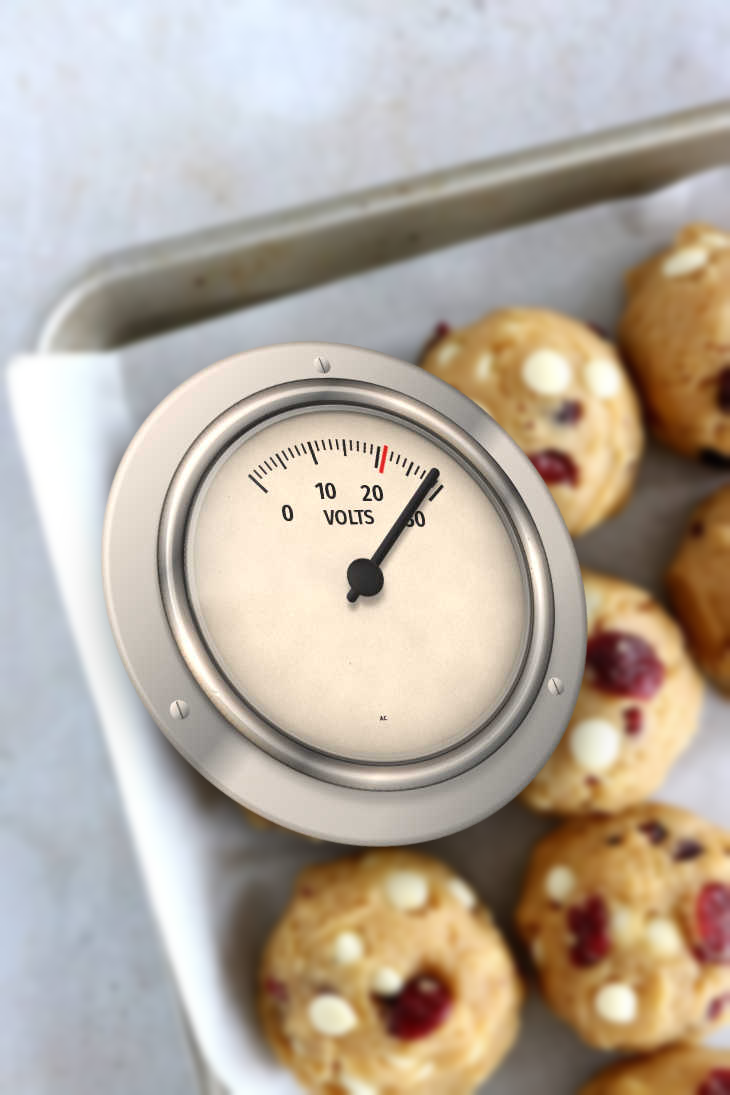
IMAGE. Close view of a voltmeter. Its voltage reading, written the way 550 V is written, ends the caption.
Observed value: 28 V
